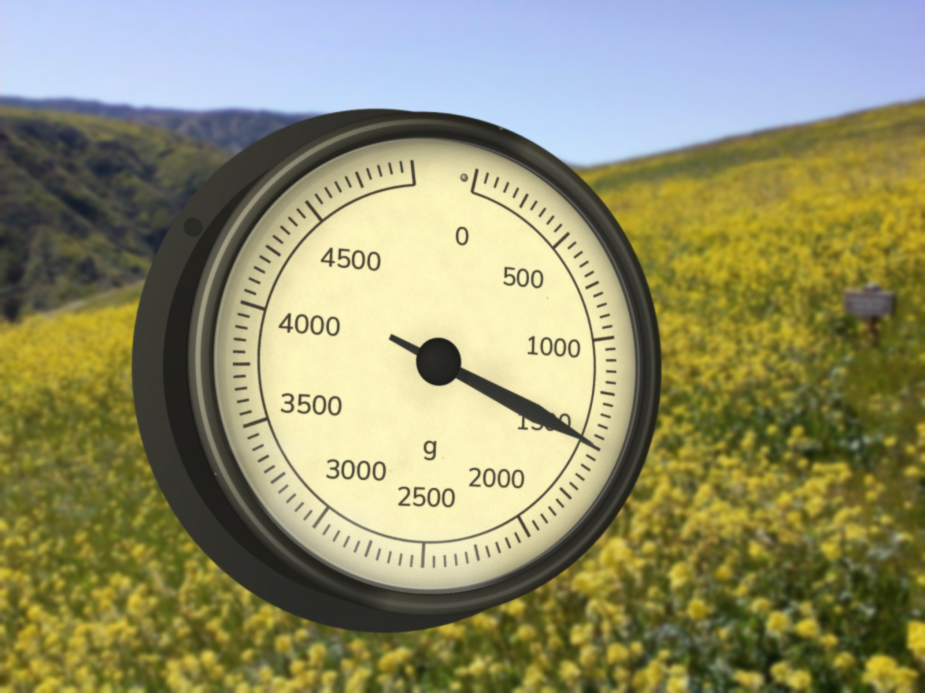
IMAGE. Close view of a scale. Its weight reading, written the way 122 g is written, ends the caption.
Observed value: 1500 g
